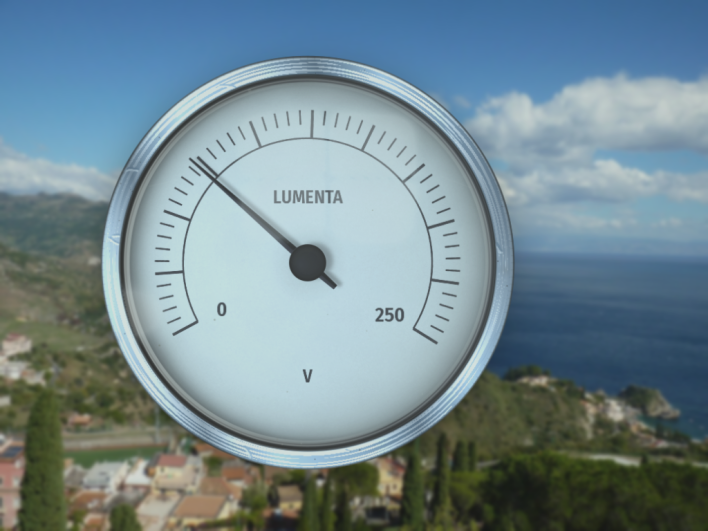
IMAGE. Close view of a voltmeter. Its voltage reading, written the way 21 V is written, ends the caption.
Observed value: 72.5 V
